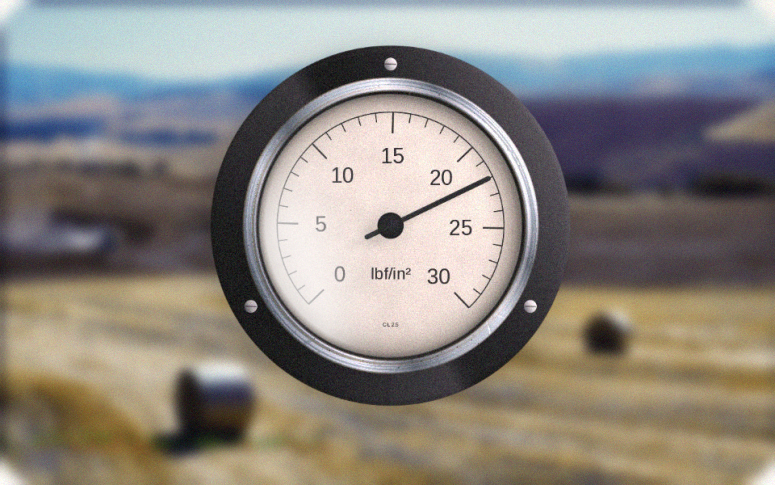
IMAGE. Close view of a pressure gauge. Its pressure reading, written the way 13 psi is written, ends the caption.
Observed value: 22 psi
